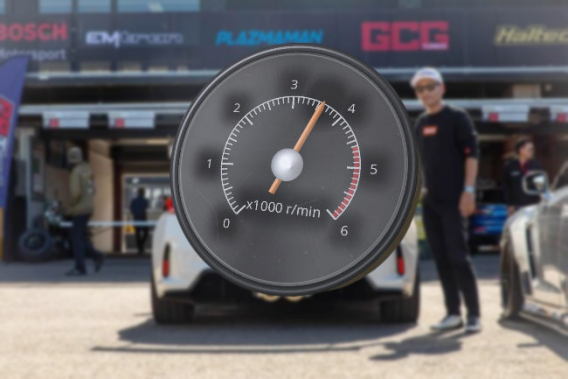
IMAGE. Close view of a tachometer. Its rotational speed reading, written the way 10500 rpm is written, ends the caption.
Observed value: 3600 rpm
